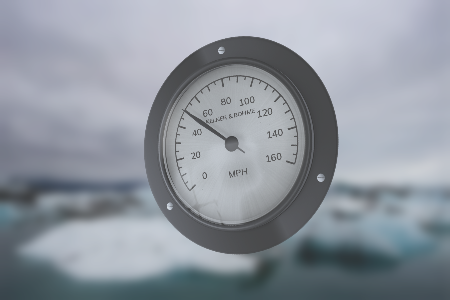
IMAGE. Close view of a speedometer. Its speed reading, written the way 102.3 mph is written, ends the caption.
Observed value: 50 mph
